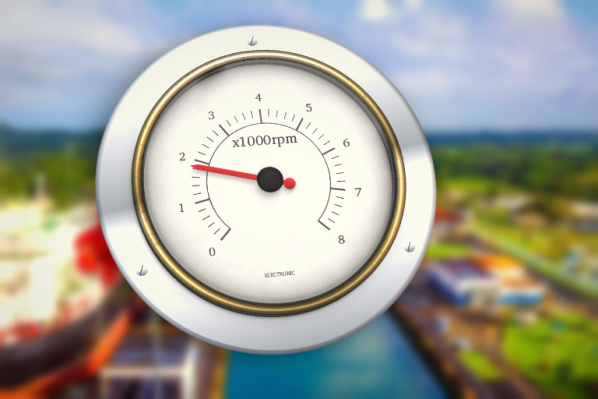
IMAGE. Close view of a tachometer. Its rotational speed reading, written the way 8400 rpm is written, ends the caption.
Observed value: 1800 rpm
